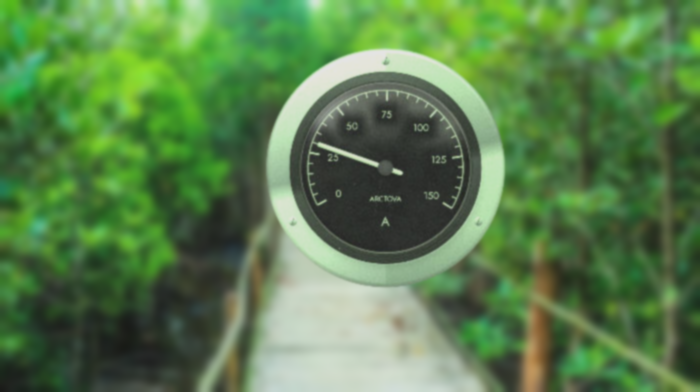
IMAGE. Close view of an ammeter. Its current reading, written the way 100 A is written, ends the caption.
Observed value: 30 A
